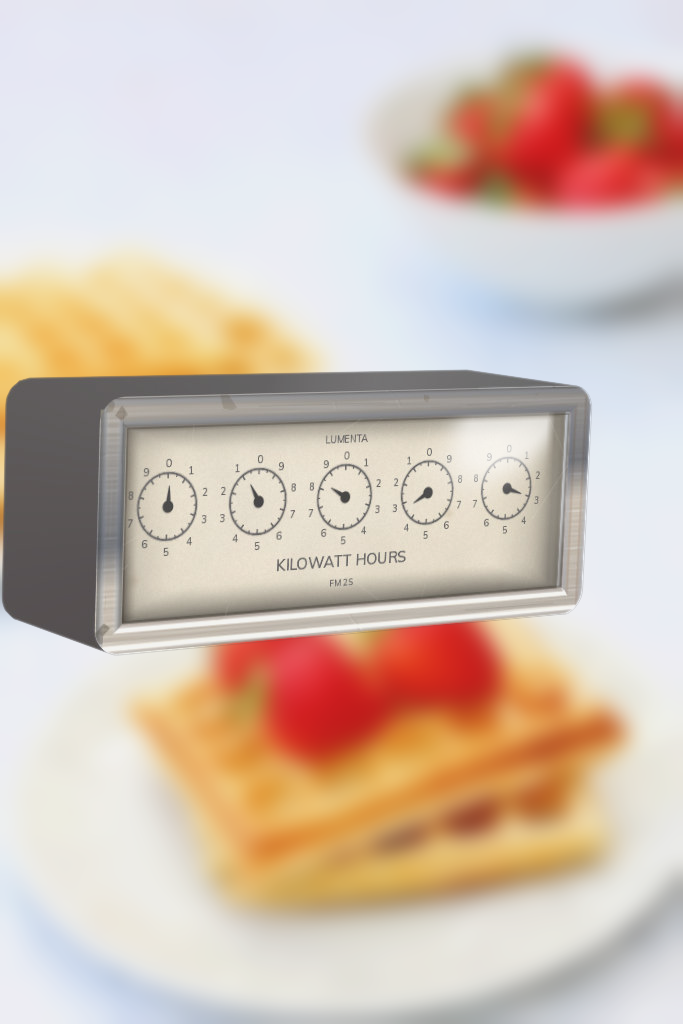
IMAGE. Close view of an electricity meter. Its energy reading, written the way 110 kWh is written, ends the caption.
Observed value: 833 kWh
